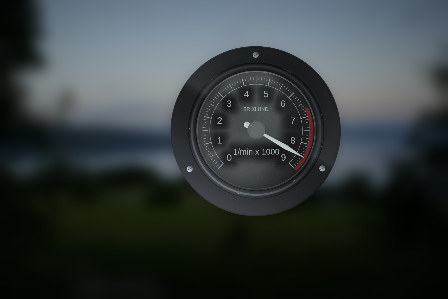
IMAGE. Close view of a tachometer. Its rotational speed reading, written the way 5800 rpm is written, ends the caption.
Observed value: 8500 rpm
